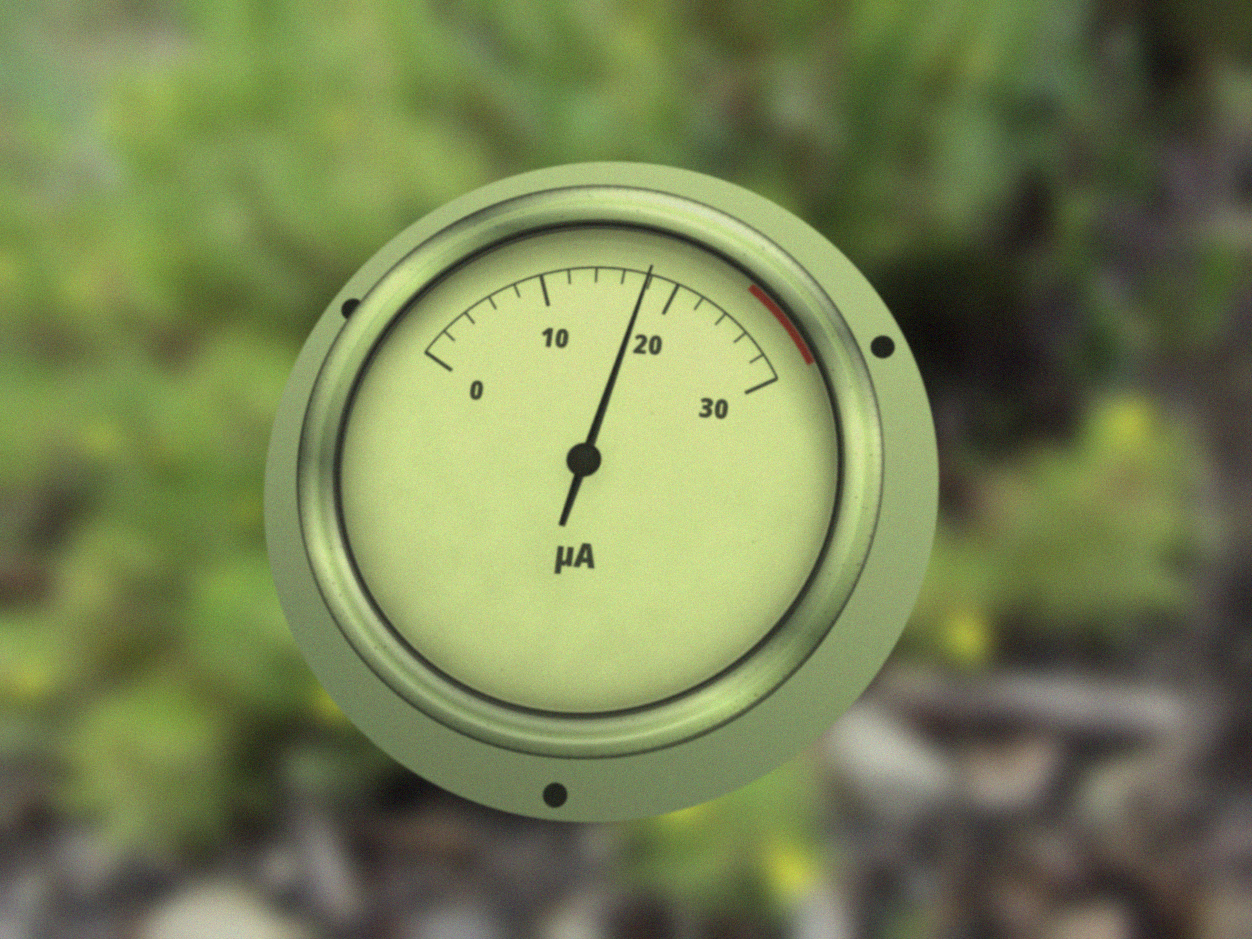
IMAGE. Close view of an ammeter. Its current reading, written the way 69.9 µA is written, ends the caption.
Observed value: 18 µA
